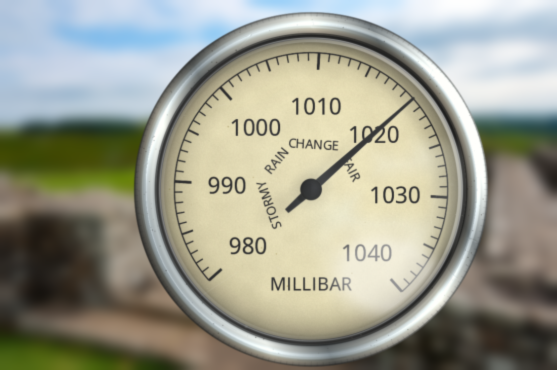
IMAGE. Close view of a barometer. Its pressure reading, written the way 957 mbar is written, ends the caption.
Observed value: 1020 mbar
